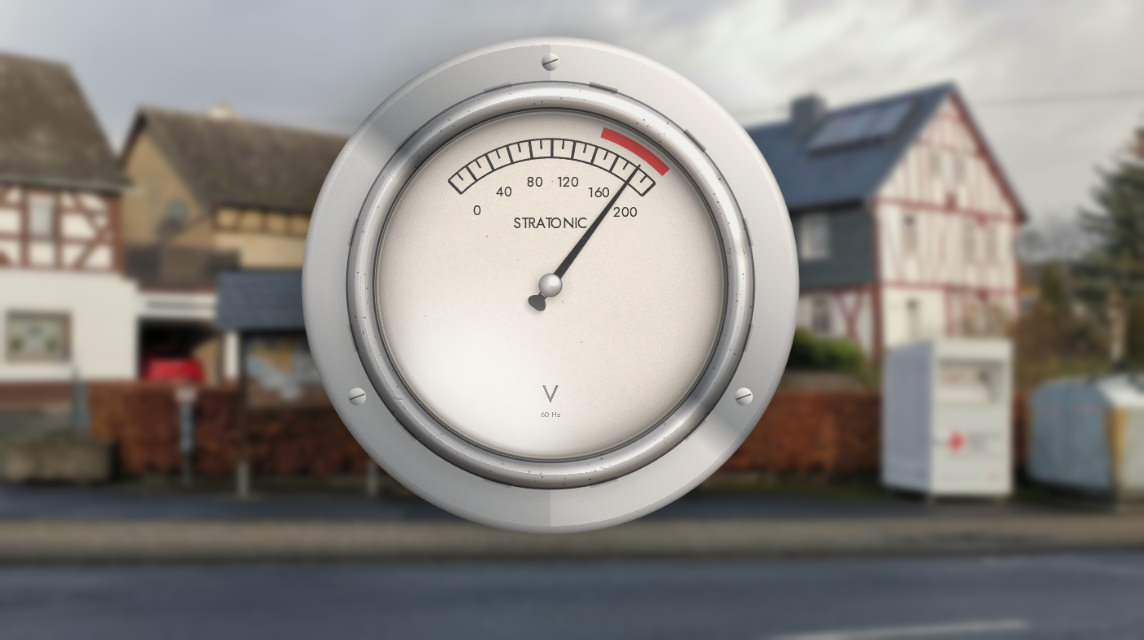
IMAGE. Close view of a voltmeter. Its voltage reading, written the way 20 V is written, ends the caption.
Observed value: 180 V
